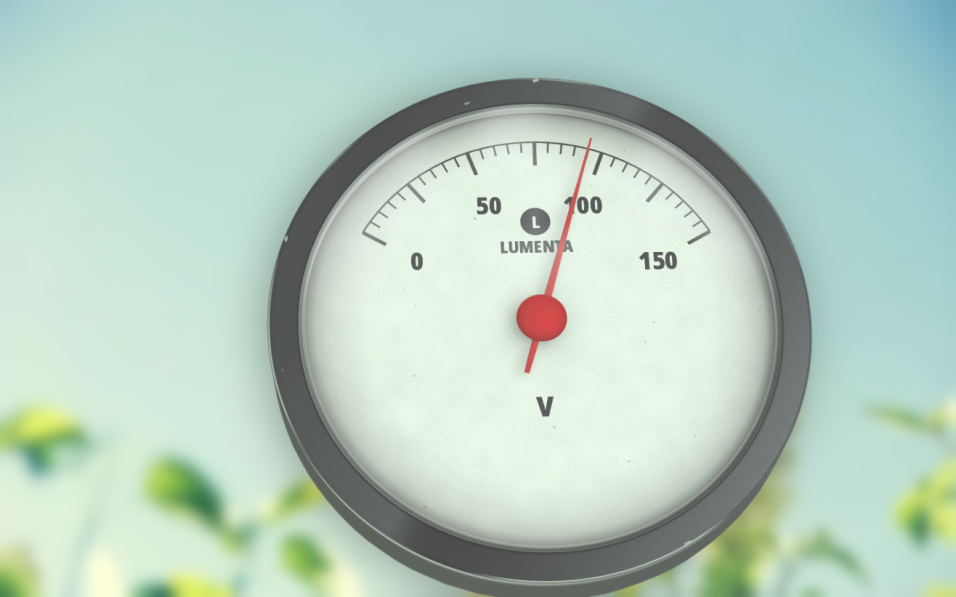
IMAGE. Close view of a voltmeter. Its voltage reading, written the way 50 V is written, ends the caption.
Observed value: 95 V
